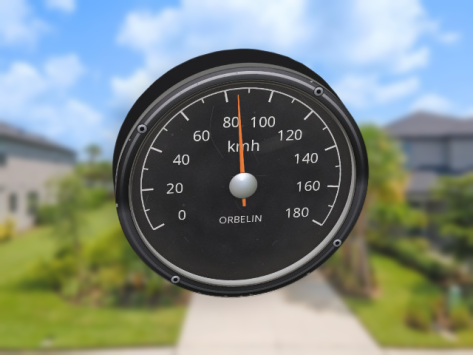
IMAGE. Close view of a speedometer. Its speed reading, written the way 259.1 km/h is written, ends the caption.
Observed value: 85 km/h
